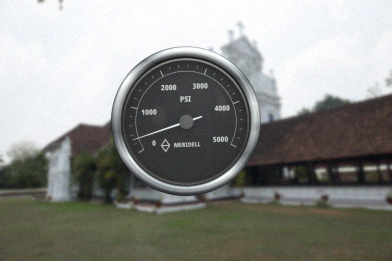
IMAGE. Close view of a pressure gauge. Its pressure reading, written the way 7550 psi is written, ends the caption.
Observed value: 300 psi
